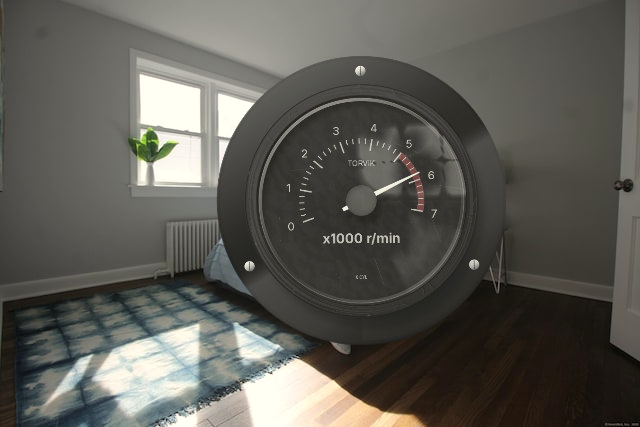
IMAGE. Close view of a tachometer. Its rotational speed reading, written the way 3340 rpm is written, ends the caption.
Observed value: 5800 rpm
